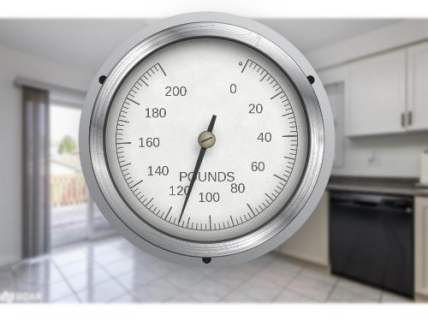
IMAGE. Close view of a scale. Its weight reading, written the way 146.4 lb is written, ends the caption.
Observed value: 114 lb
